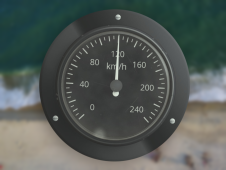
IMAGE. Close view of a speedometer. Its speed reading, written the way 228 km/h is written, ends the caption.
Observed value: 120 km/h
